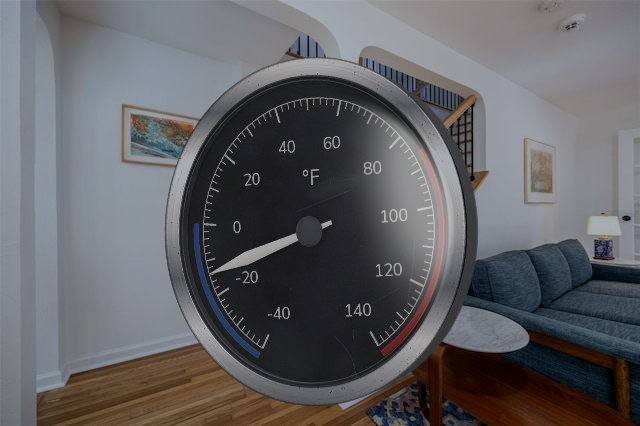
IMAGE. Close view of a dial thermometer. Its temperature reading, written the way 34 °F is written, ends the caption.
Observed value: -14 °F
